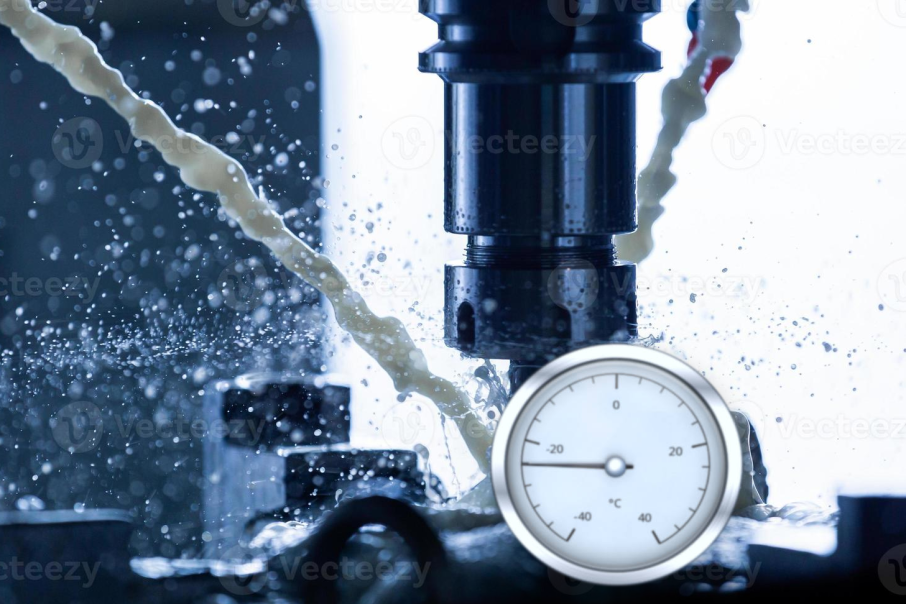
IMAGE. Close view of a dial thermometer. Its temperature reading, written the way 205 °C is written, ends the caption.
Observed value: -24 °C
